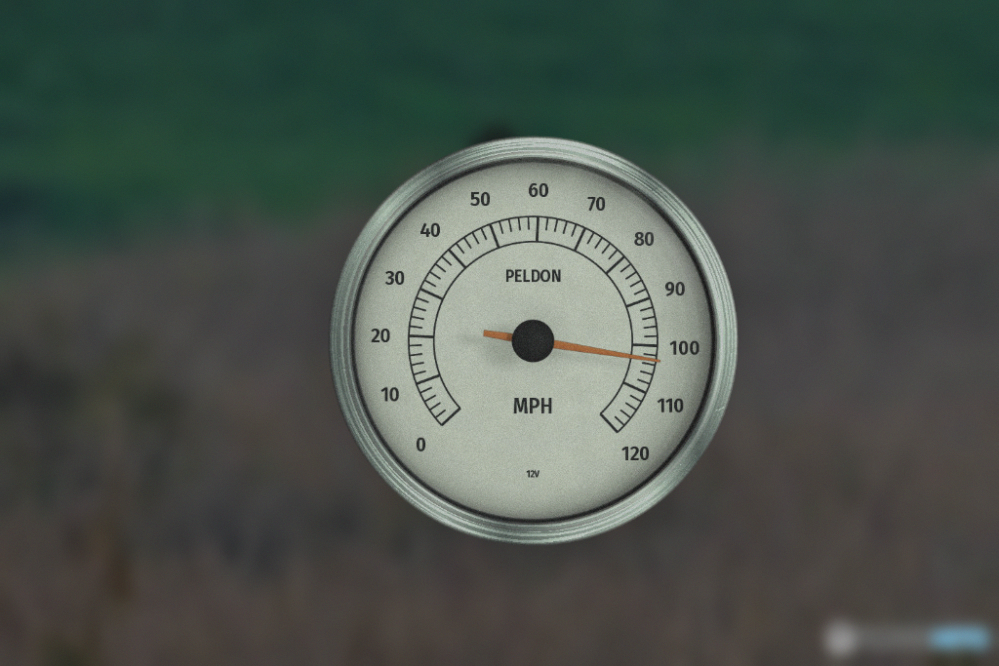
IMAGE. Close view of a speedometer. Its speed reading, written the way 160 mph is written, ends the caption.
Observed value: 103 mph
